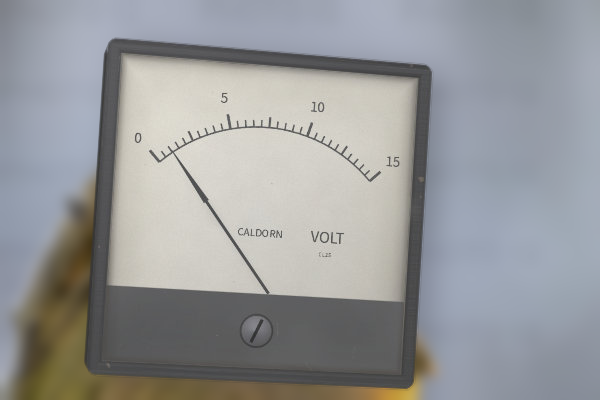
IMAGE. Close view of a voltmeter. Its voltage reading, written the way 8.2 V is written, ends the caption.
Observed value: 1 V
